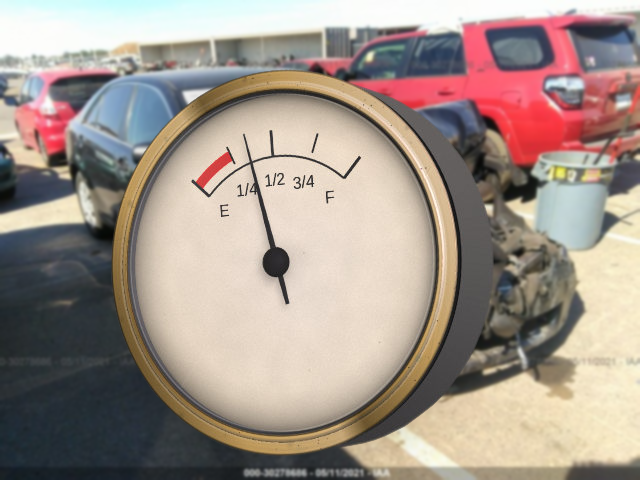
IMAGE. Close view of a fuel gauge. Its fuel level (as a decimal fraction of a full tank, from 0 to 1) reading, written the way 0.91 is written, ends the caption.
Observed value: 0.375
